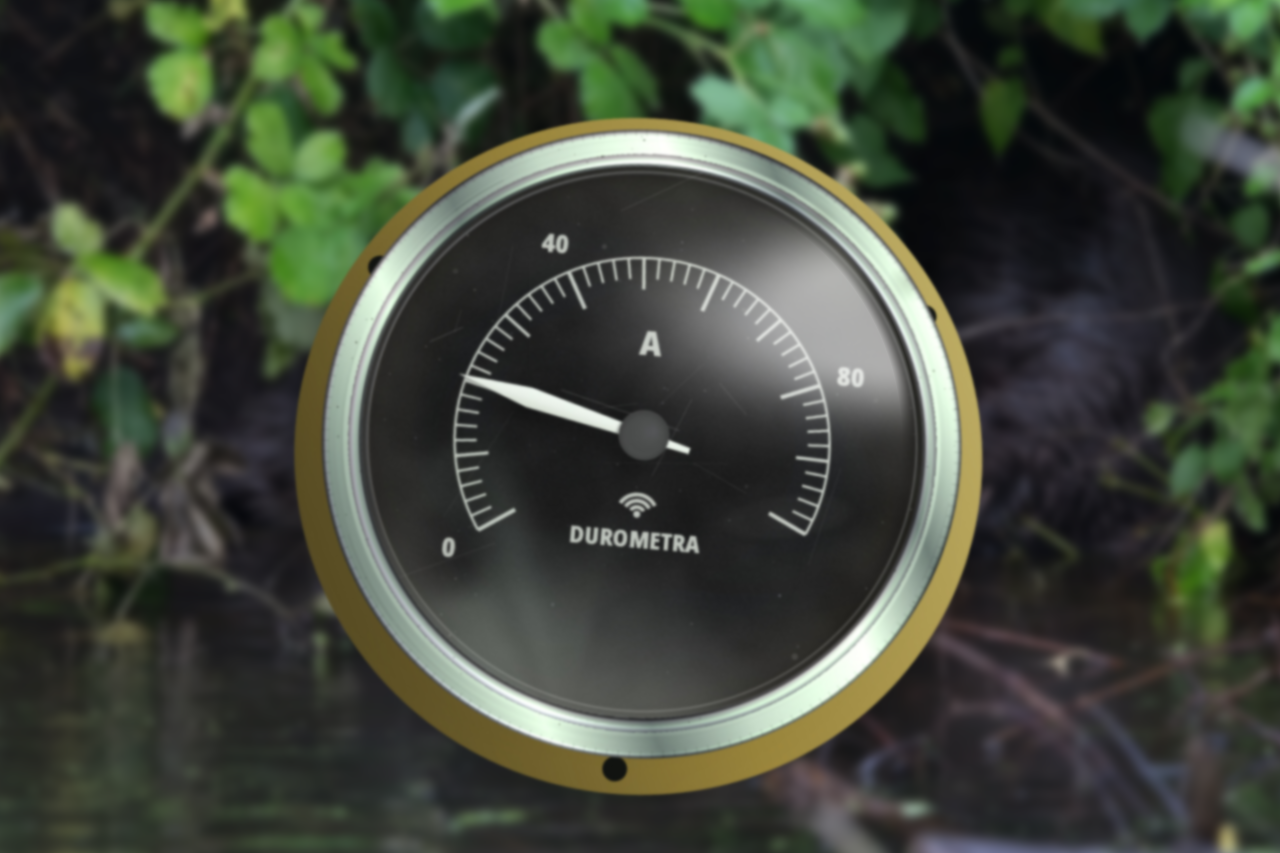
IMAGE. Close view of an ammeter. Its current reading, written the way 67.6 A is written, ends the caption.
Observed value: 20 A
